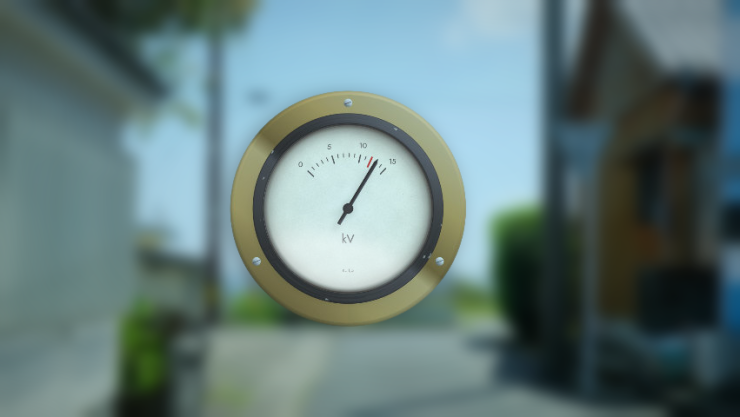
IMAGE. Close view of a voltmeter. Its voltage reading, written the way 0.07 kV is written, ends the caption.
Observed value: 13 kV
